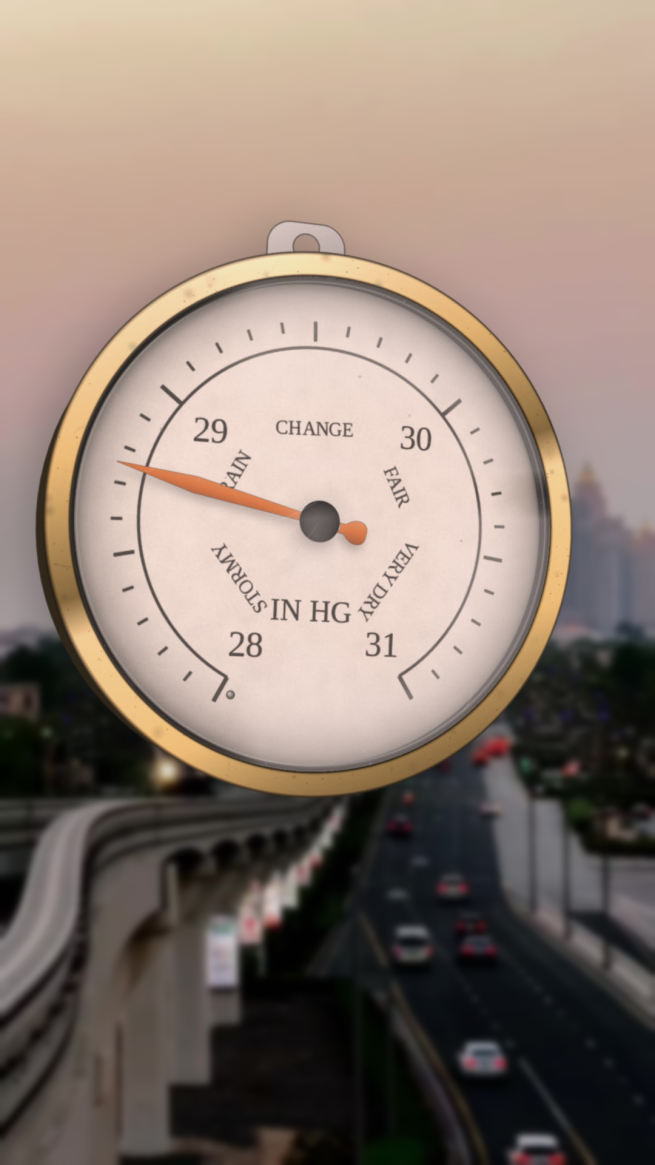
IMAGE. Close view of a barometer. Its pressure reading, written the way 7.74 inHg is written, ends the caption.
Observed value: 28.75 inHg
